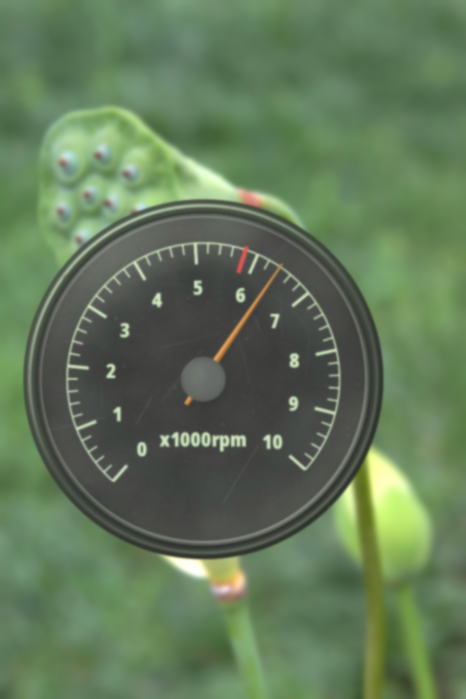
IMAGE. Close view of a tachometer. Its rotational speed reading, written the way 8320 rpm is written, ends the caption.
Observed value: 6400 rpm
